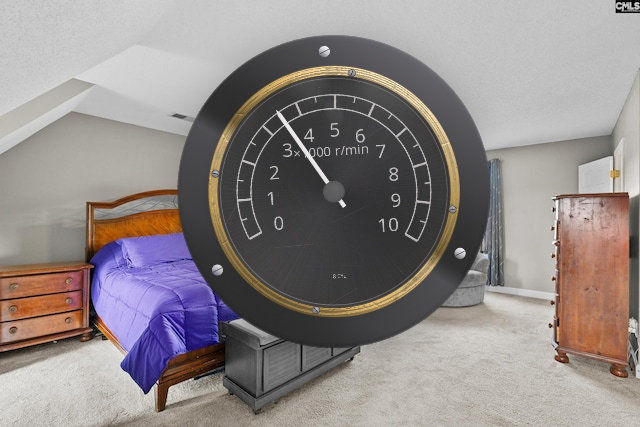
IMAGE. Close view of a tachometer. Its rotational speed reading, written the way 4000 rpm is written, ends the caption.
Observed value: 3500 rpm
